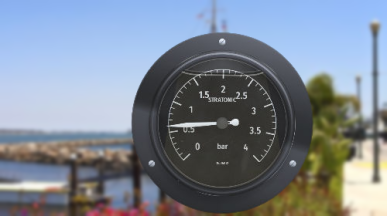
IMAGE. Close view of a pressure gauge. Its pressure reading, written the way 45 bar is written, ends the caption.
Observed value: 0.6 bar
